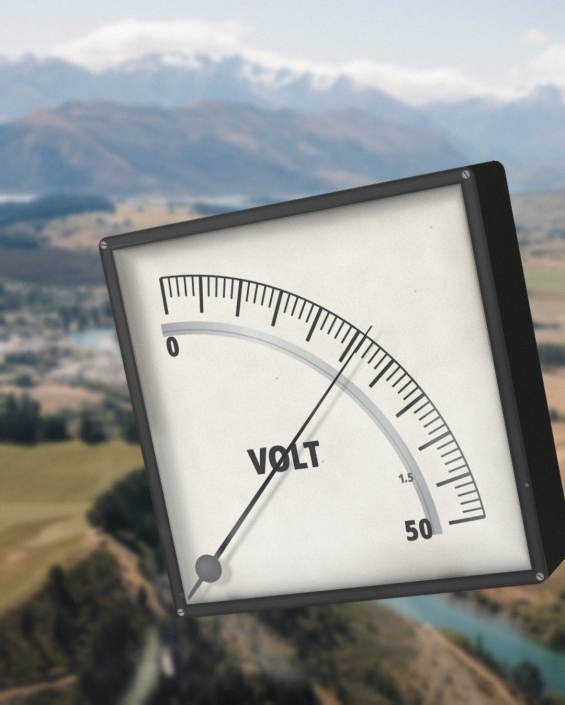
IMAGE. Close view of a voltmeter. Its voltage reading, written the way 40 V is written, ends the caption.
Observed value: 26 V
